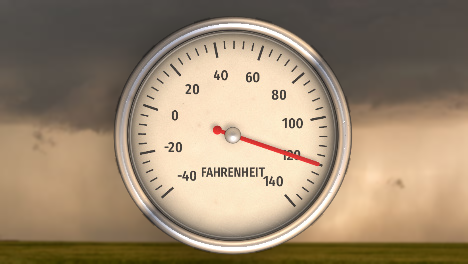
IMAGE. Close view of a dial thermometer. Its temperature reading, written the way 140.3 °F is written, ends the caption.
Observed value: 120 °F
